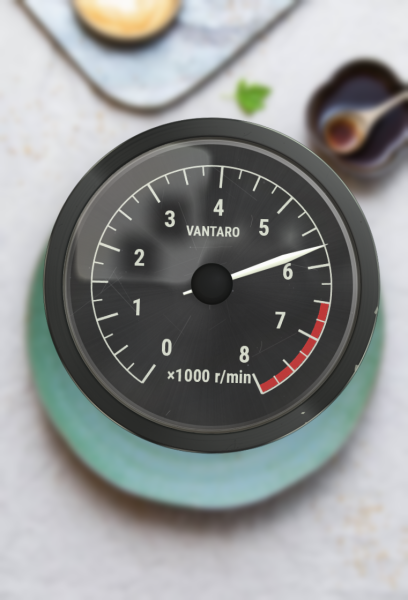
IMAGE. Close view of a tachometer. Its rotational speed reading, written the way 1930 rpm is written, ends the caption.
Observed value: 5750 rpm
